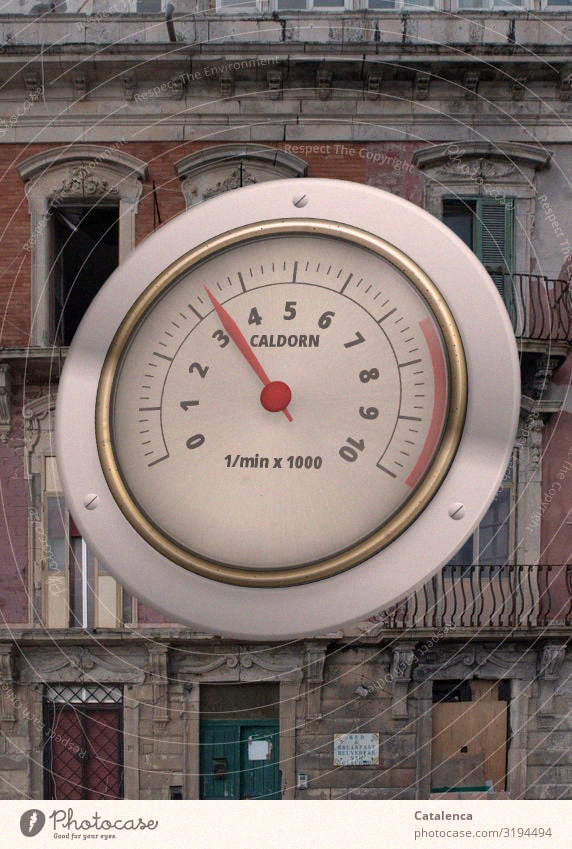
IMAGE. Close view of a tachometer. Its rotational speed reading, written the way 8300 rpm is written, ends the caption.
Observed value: 3400 rpm
